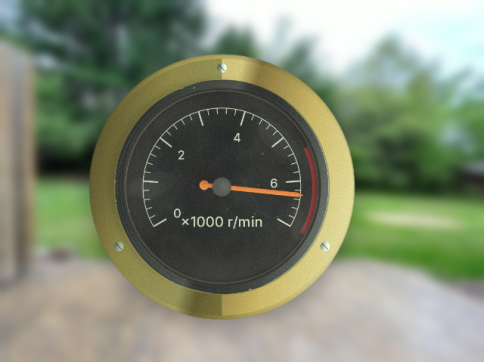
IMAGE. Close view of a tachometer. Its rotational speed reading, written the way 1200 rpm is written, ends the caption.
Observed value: 6300 rpm
